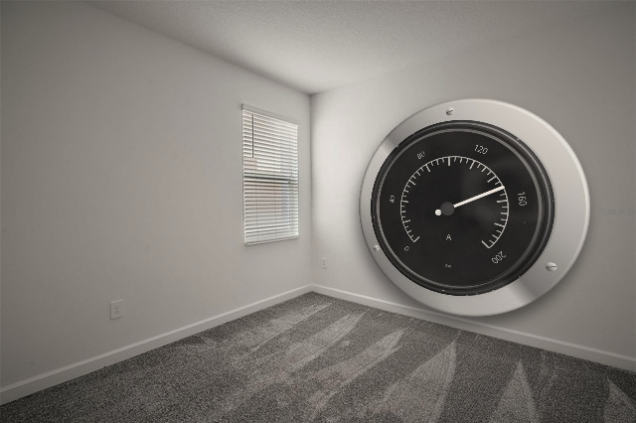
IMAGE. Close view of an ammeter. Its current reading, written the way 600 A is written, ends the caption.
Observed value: 150 A
